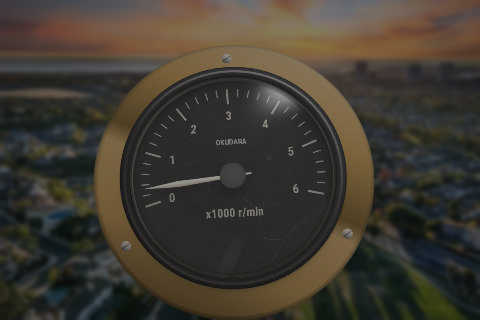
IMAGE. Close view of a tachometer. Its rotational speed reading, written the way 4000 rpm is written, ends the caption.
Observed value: 300 rpm
